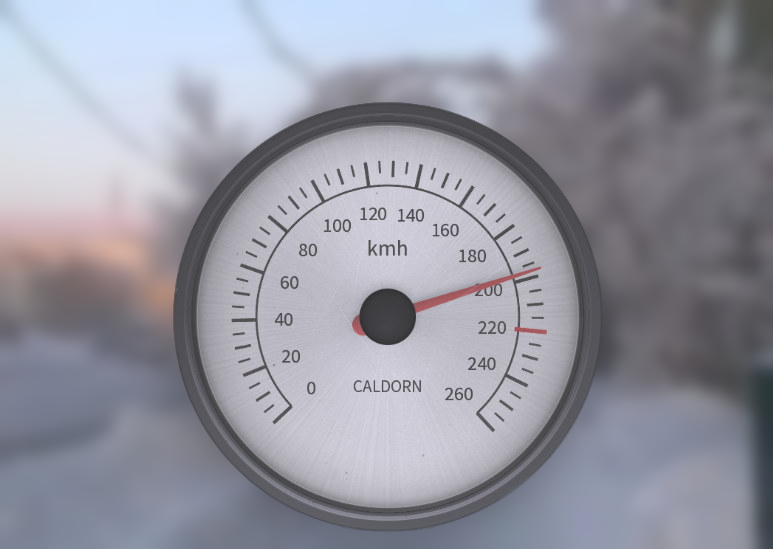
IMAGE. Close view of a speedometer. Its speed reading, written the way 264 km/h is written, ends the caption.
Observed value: 197.5 km/h
